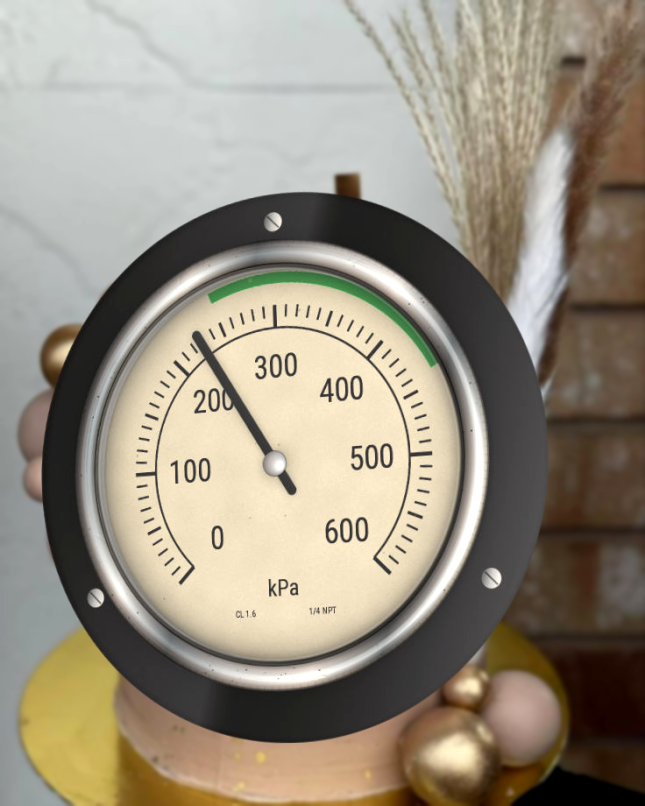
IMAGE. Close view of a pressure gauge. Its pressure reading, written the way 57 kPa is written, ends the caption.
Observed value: 230 kPa
